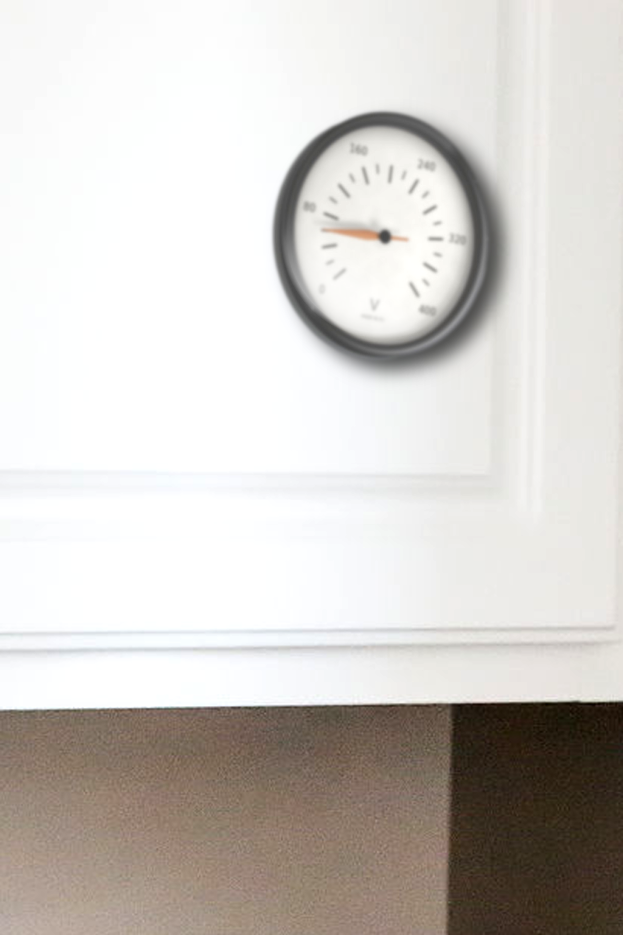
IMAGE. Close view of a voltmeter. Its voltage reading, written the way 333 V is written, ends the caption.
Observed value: 60 V
